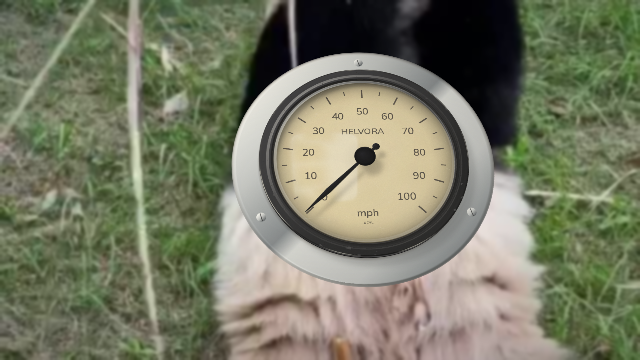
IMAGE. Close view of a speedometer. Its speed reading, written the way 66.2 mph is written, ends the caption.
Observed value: 0 mph
